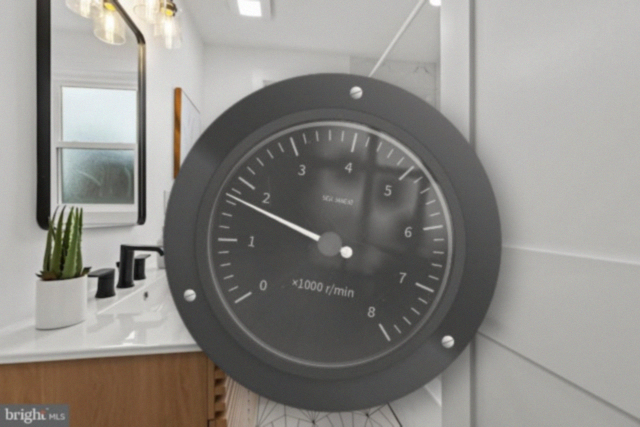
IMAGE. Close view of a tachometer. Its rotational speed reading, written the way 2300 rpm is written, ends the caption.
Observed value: 1700 rpm
